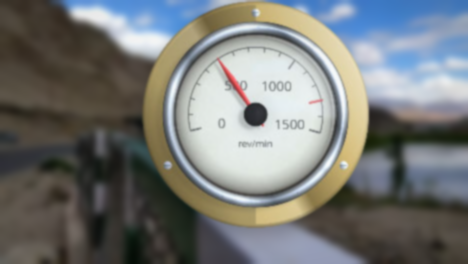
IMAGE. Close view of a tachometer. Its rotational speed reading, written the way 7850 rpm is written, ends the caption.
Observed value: 500 rpm
